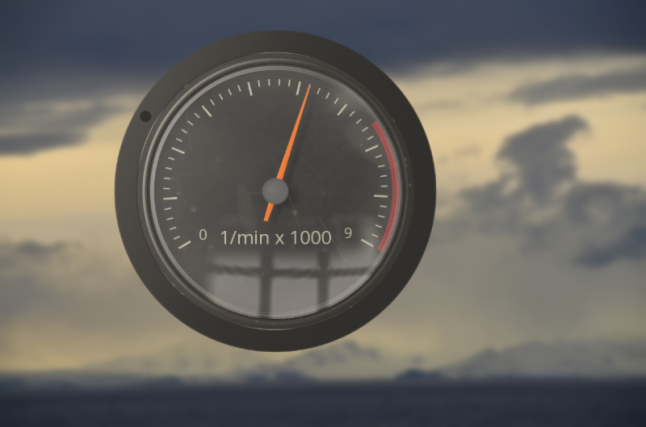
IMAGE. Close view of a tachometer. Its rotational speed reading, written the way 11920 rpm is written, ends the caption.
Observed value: 5200 rpm
